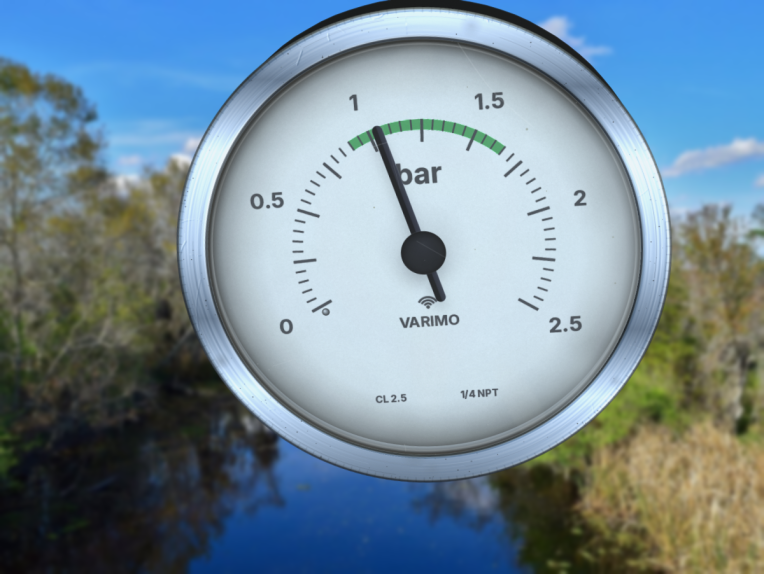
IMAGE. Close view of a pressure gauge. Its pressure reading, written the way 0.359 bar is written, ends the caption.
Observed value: 1.05 bar
